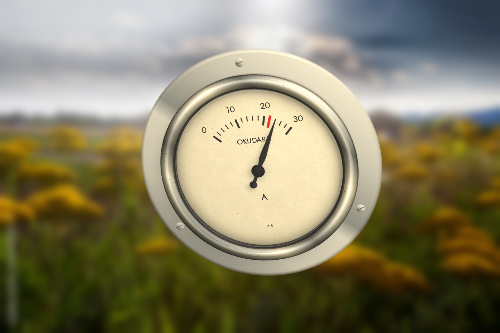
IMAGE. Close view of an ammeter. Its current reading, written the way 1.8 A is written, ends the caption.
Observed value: 24 A
